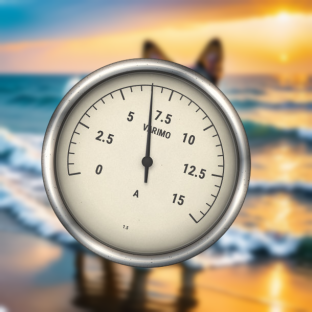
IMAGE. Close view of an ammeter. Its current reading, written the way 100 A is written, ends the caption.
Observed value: 6.5 A
